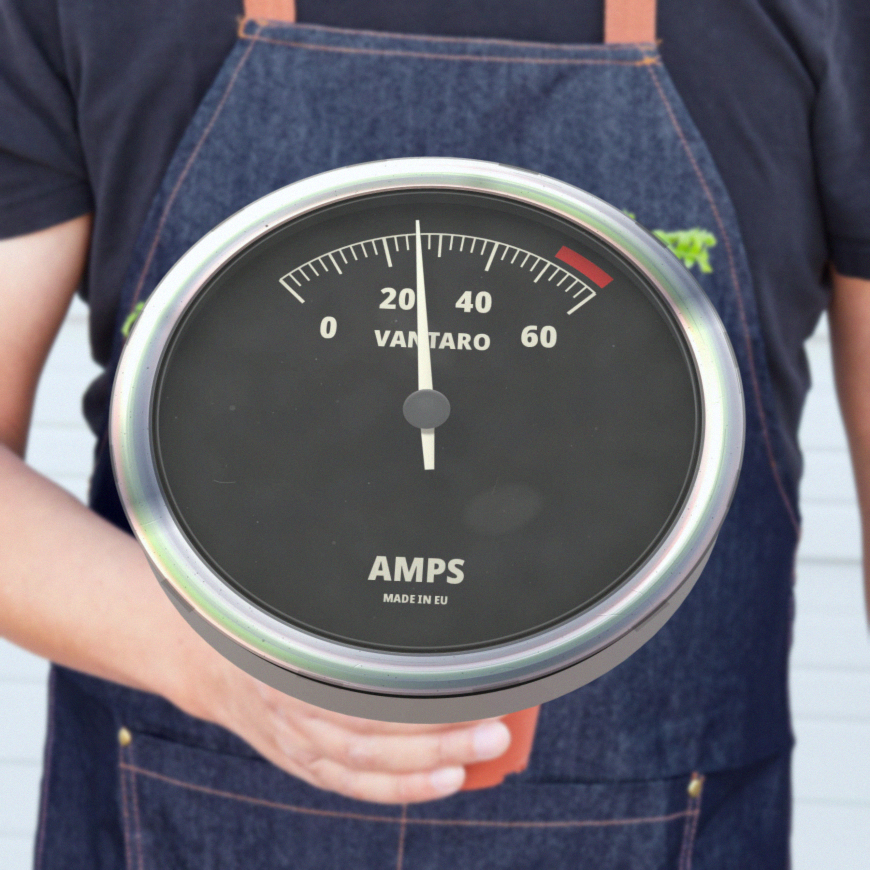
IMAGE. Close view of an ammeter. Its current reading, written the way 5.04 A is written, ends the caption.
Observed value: 26 A
